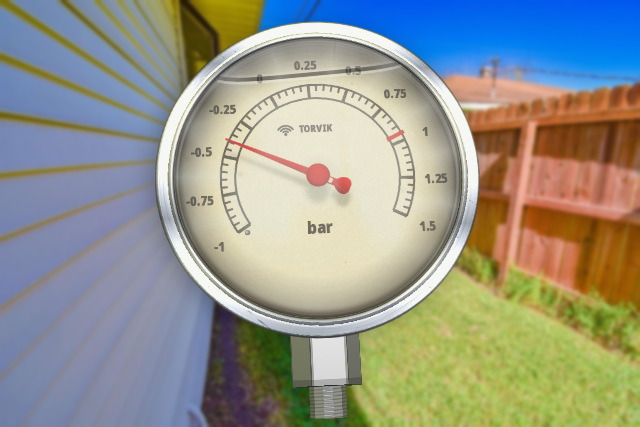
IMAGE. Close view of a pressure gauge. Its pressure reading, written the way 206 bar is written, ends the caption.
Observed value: -0.4 bar
